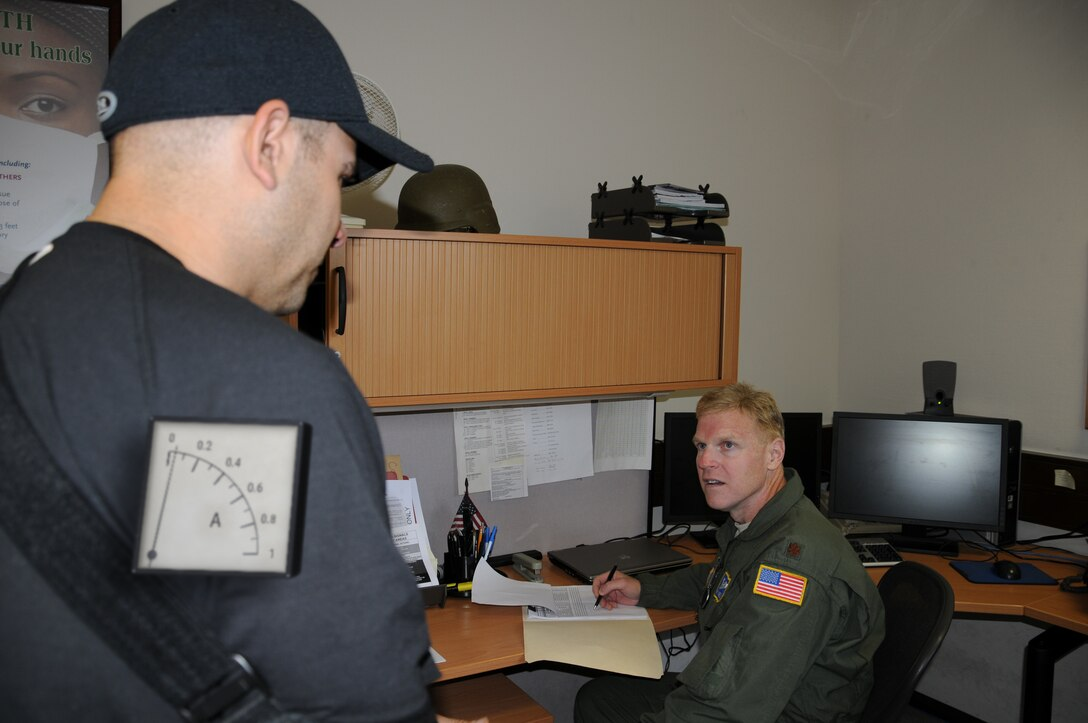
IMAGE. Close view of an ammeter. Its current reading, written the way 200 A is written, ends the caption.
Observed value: 0.05 A
